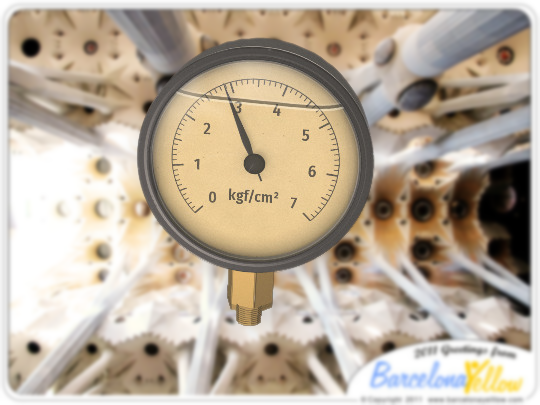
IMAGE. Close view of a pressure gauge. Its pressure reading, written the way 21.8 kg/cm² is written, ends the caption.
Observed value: 2.9 kg/cm²
